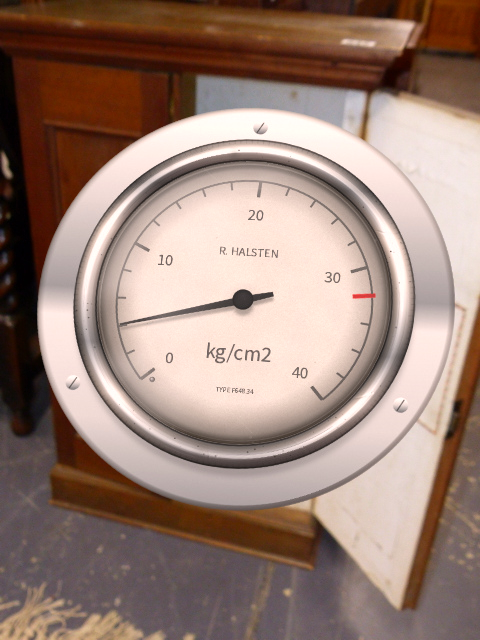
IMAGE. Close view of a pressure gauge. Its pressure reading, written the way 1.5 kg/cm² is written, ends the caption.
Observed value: 4 kg/cm²
